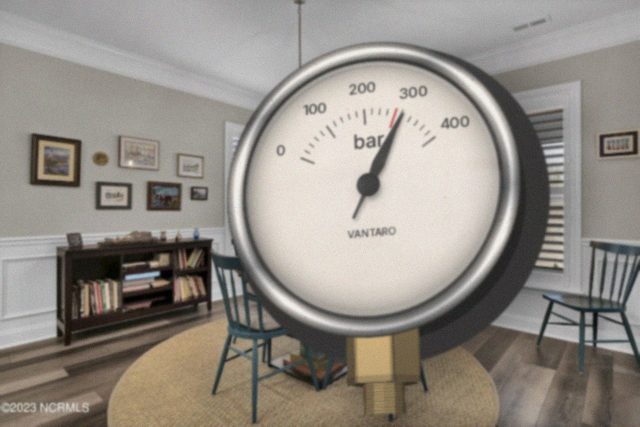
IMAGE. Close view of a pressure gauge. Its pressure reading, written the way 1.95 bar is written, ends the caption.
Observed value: 300 bar
